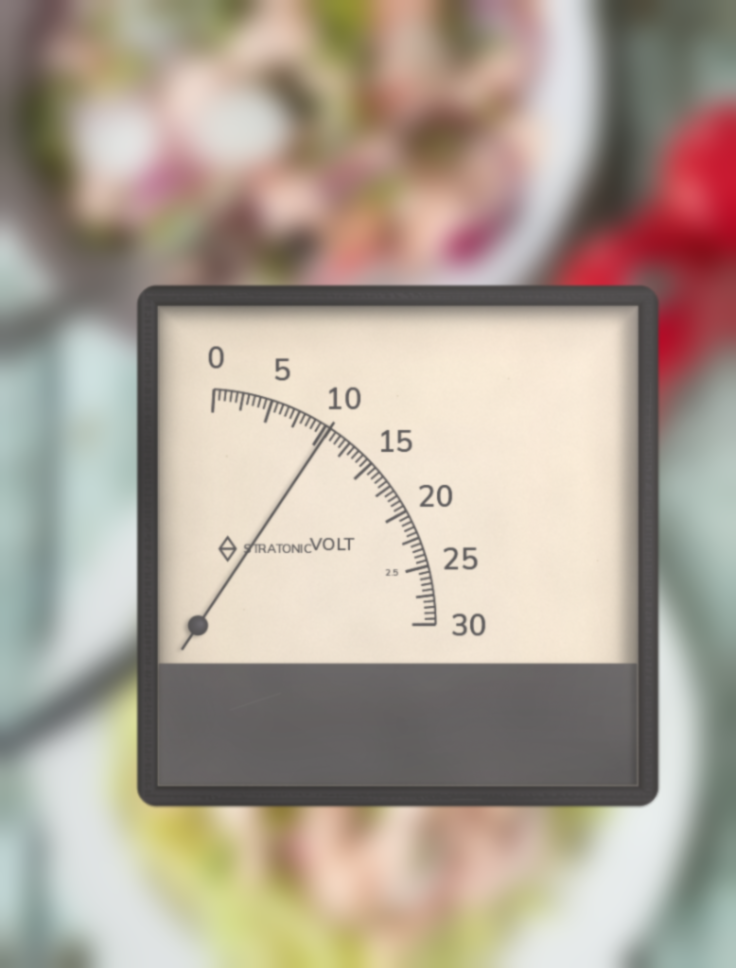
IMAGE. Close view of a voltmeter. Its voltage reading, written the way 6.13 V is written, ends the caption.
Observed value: 10.5 V
